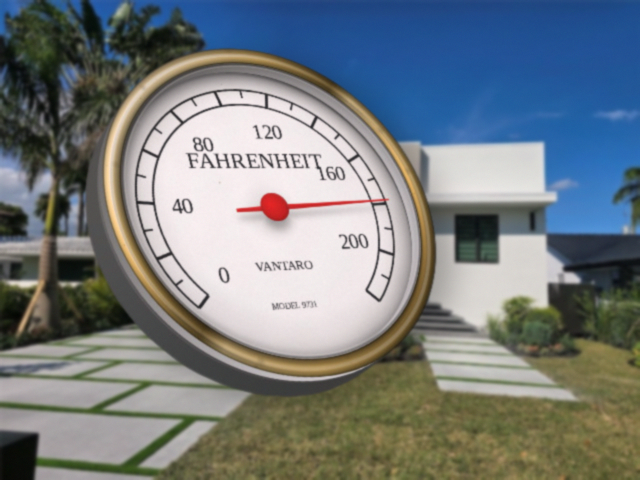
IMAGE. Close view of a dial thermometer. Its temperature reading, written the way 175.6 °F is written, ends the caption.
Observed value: 180 °F
